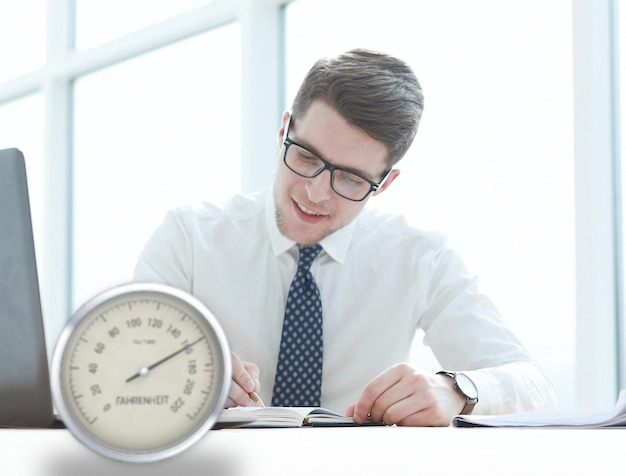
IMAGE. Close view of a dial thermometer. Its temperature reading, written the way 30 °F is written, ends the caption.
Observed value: 160 °F
